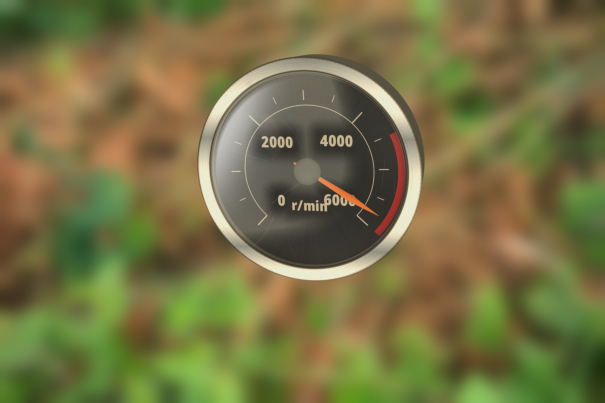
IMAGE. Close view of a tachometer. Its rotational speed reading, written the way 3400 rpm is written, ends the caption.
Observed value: 5750 rpm
